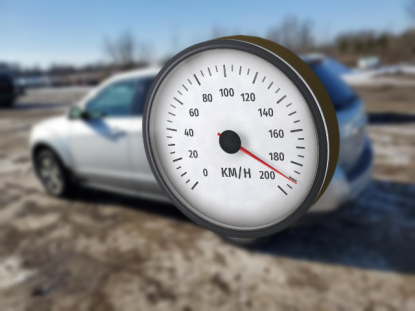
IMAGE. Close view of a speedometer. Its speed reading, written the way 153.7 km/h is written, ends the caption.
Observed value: 190 km/h
